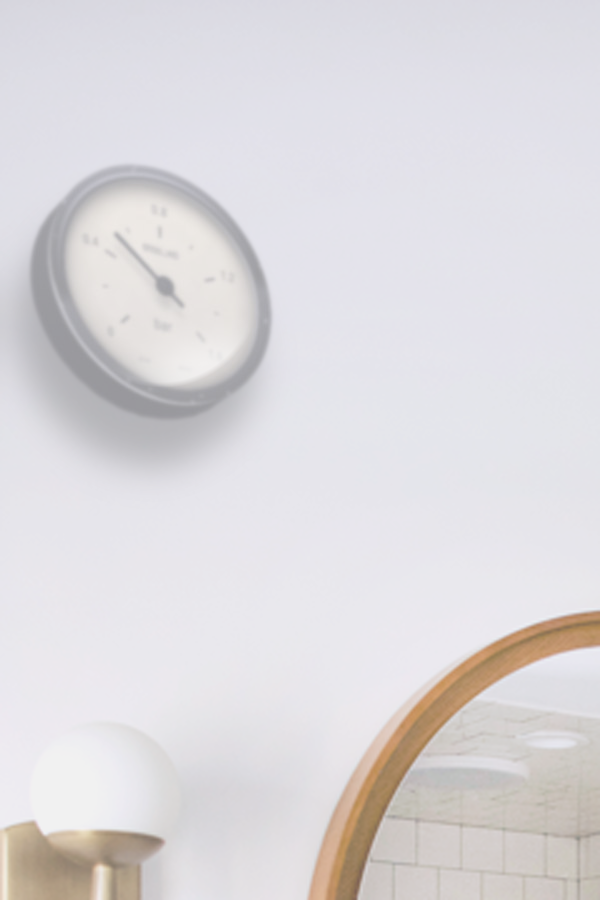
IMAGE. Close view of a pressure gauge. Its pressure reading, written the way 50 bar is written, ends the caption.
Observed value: 0.5 bar
